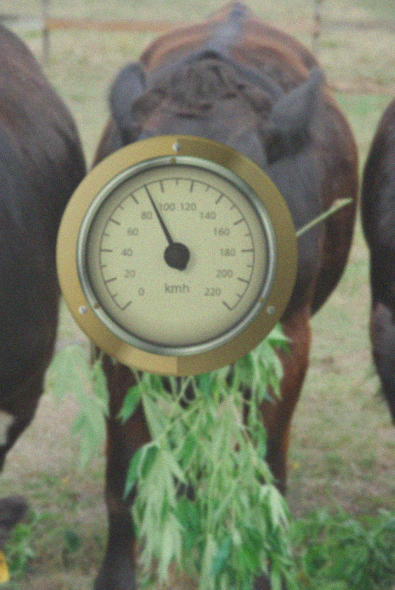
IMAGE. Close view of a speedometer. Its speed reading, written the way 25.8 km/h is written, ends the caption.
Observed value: 90 km/h
